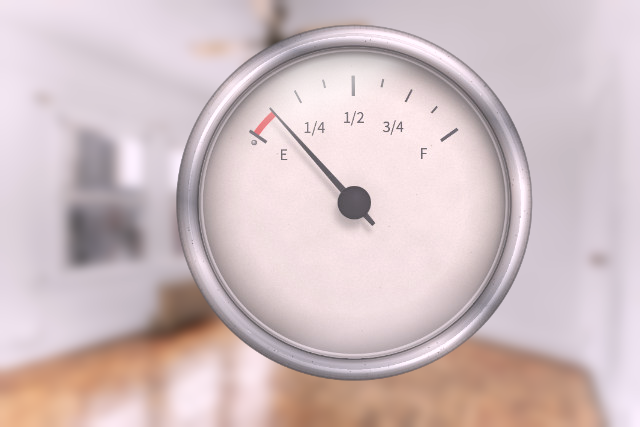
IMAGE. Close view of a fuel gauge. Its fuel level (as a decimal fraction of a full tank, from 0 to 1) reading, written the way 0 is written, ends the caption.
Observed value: 0.125
